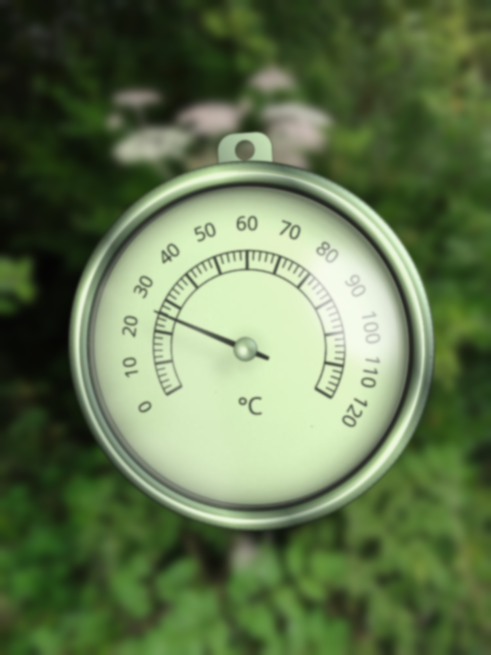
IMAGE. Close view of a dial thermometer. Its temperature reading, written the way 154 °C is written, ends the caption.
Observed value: 26 °C
